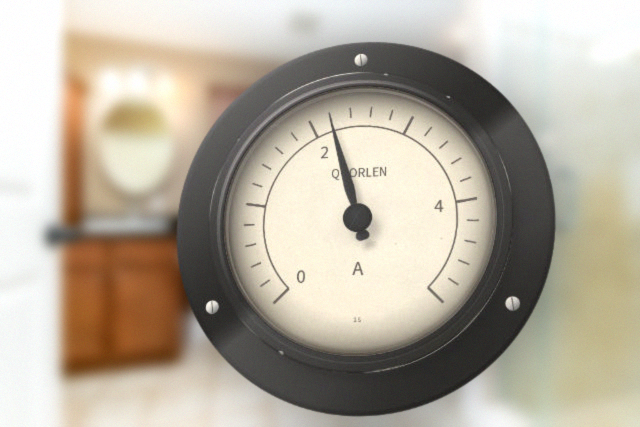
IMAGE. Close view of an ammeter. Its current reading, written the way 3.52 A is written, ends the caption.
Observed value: 2.2 A
